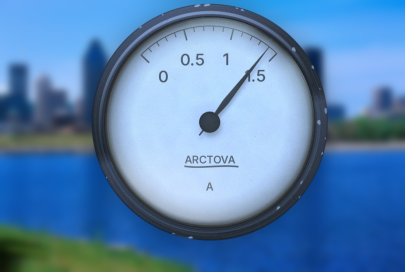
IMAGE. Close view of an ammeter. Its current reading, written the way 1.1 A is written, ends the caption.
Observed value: 1.4 A
